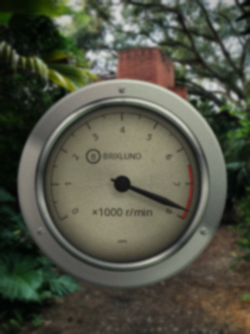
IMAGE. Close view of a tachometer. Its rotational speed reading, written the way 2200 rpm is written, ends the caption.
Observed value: 7750 rpm
